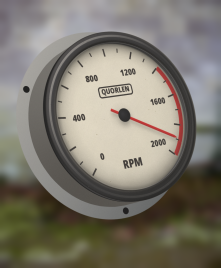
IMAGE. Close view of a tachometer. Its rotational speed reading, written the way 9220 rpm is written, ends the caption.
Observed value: 1900 rpm
